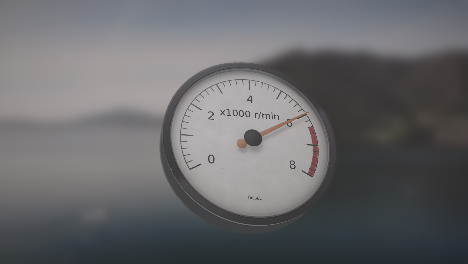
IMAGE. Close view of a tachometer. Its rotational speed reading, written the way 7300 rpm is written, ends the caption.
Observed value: 6000 rpm
